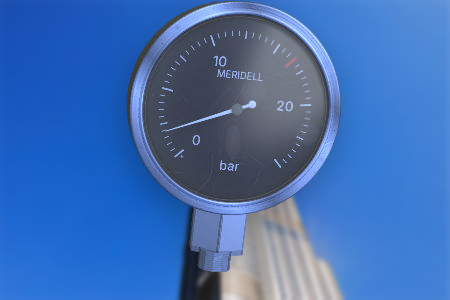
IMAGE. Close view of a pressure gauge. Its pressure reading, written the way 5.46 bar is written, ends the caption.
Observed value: 2 bar
